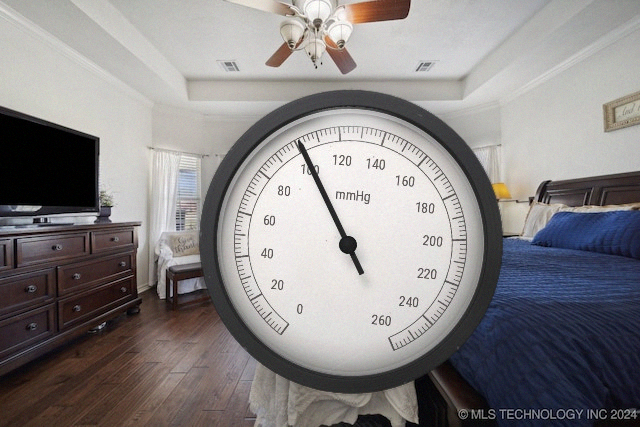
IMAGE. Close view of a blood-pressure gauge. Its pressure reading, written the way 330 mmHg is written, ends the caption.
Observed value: 102 mmHg
